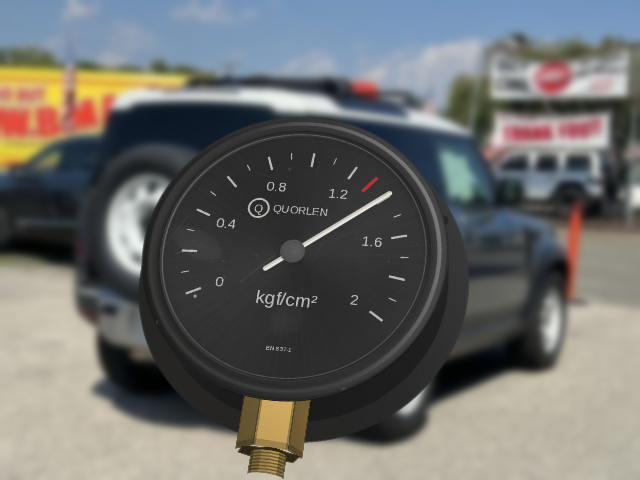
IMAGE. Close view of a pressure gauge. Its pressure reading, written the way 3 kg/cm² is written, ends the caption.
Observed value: 1.4 kg/cm²
